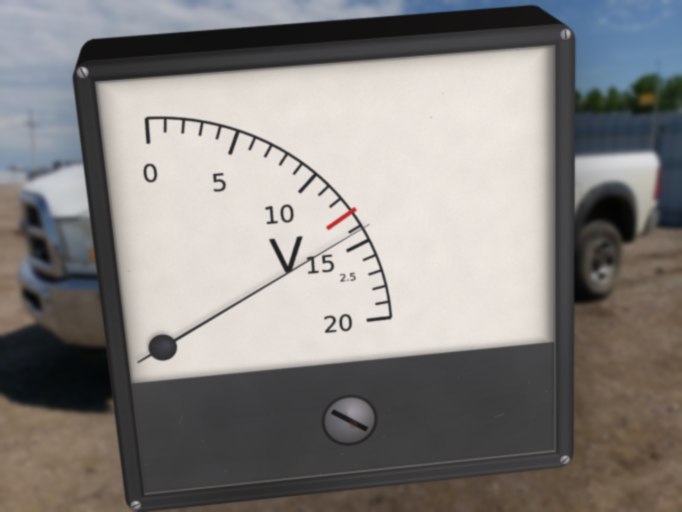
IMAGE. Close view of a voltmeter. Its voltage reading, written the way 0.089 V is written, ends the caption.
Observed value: 14 V
